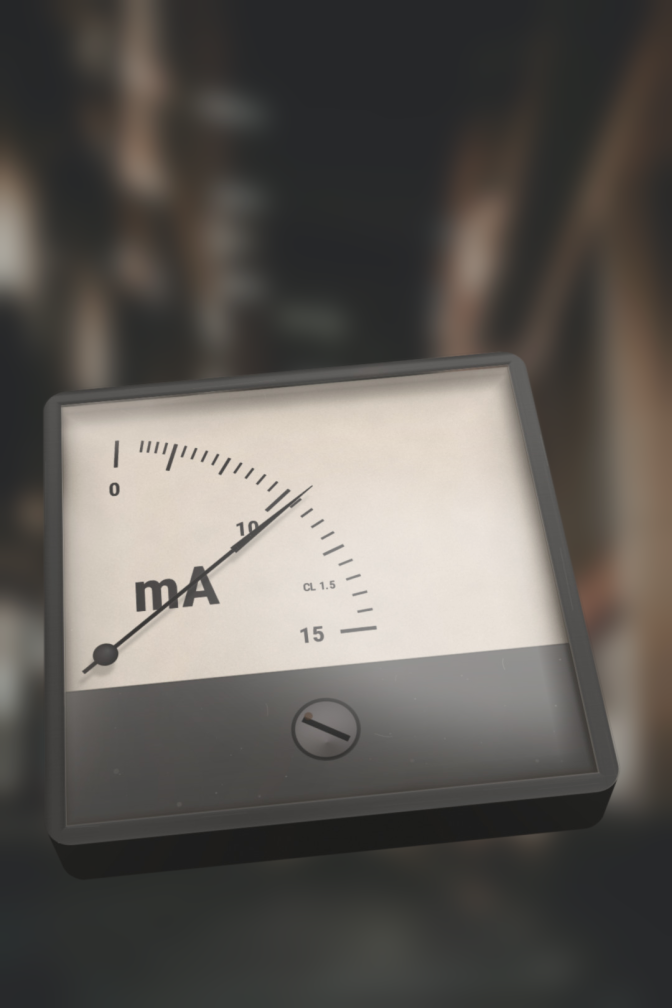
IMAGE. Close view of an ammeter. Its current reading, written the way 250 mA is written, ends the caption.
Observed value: 10.5 mA
